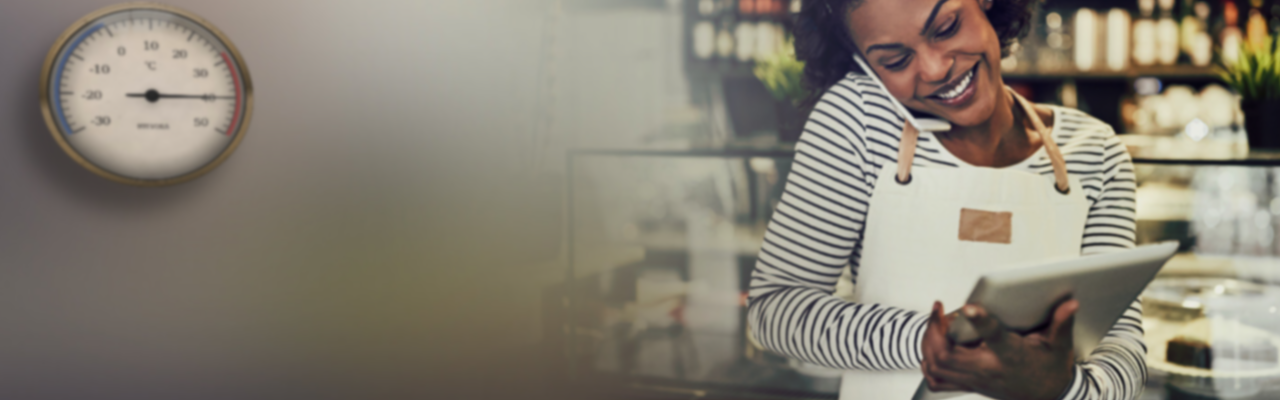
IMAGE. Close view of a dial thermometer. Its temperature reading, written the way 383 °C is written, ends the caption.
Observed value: 40 °C
